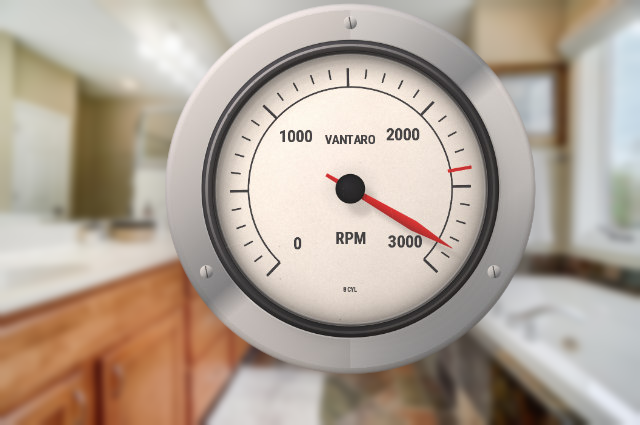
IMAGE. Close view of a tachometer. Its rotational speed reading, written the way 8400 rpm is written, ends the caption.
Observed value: 2850 rpm
